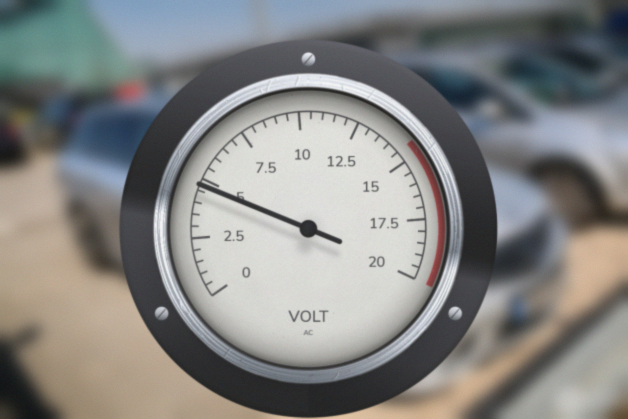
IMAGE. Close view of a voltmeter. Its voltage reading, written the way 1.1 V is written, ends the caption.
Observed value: 4.75 V
